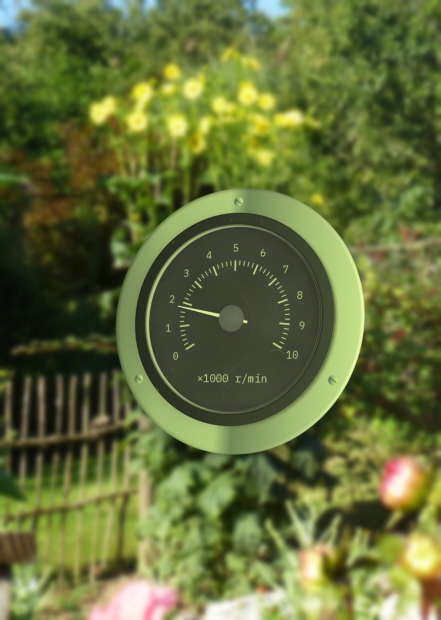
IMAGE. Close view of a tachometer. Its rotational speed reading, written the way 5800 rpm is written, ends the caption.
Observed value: 1800 rpm
